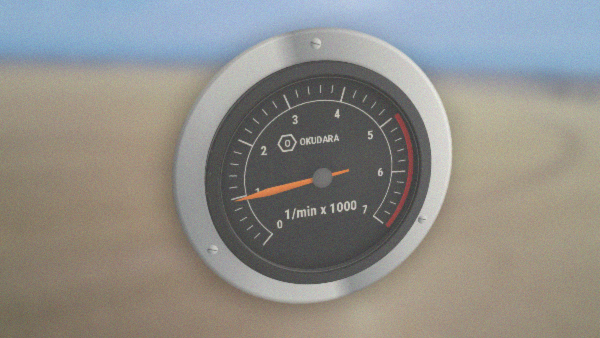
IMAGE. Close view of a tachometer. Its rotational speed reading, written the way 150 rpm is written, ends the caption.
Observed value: 1000 rpm
